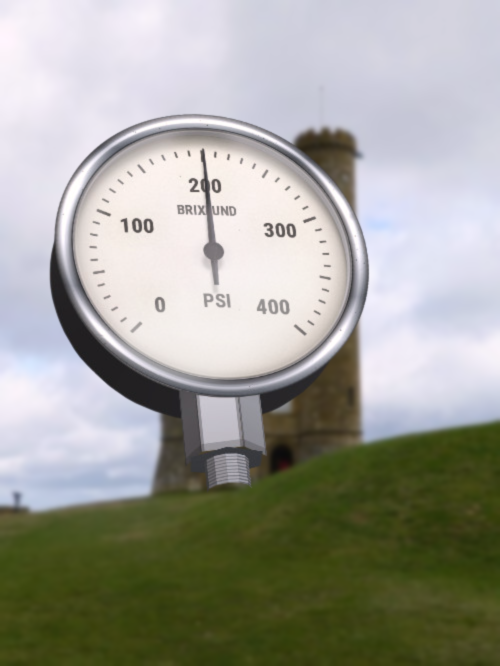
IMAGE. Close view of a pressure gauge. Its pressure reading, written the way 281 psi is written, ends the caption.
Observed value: 200 psi
